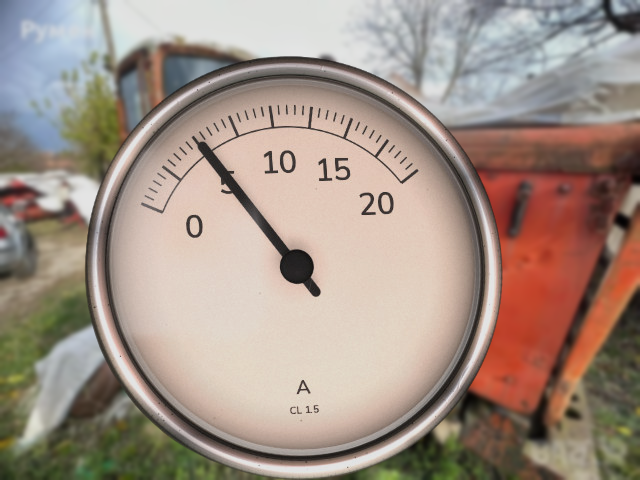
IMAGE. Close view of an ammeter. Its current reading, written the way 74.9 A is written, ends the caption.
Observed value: 5 A
